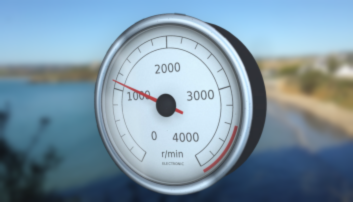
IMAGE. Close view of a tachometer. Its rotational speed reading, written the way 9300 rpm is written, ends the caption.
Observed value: 1100 rpm
